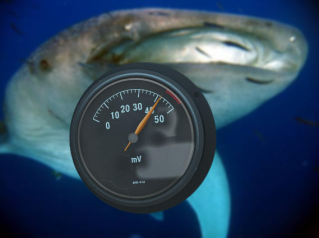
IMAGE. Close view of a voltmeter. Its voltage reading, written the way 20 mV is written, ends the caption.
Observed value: 42 mV
